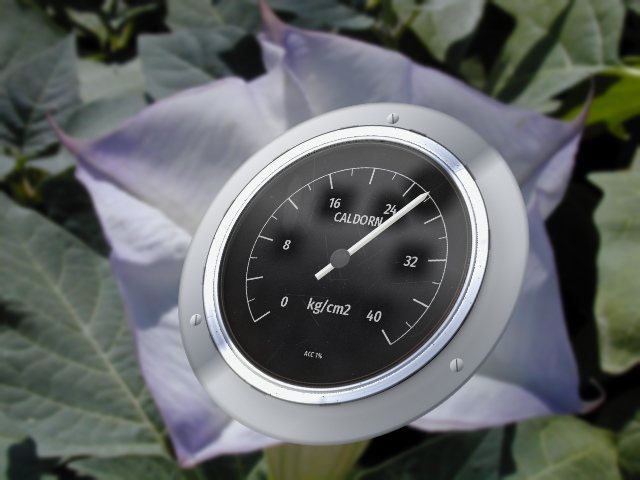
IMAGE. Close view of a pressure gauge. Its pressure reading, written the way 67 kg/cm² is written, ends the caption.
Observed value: 26 kg/cm²
